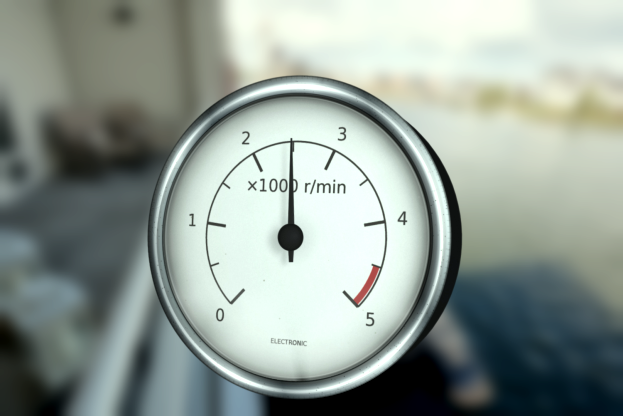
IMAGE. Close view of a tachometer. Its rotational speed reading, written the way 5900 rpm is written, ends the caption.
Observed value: 2500 rpm
